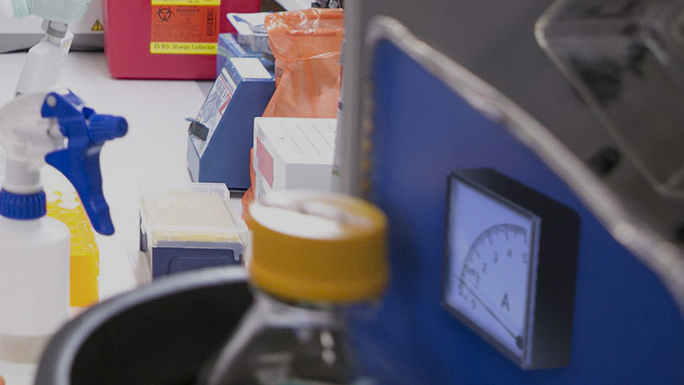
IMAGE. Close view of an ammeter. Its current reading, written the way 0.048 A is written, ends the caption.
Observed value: 0.5 A
